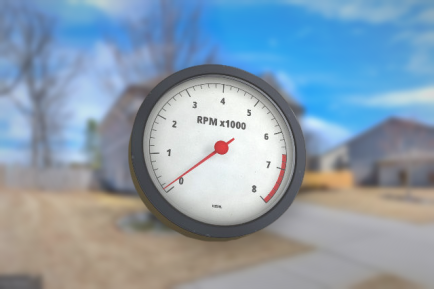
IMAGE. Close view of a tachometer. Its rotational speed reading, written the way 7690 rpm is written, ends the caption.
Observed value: 100 rpm
